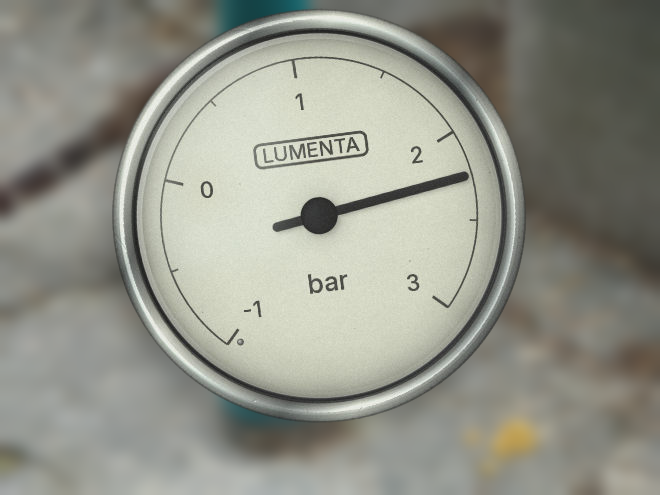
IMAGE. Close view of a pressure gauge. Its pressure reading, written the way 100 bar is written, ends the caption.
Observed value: 2.25 bar
